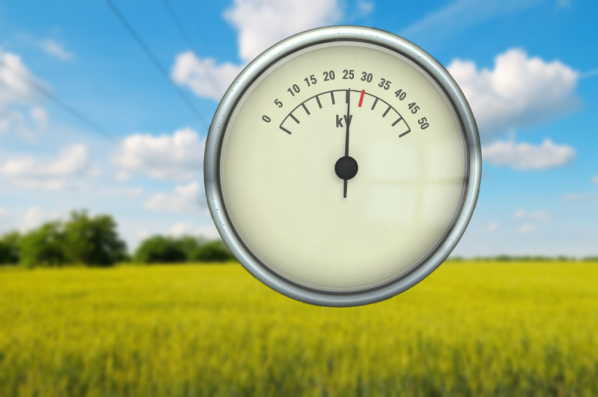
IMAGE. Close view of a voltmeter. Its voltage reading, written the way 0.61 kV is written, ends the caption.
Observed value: 25 kV
